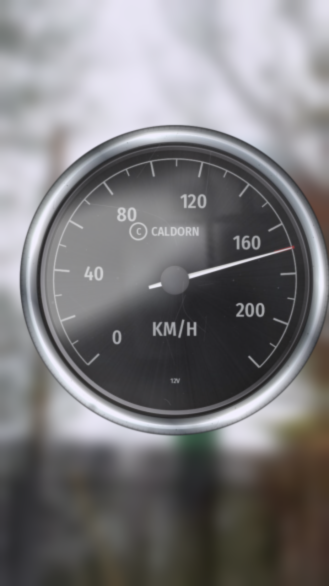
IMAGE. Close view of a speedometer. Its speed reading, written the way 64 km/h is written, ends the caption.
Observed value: 170 km/h
